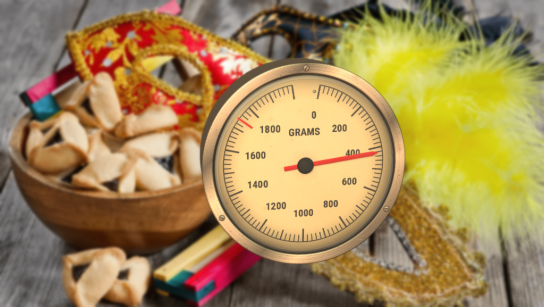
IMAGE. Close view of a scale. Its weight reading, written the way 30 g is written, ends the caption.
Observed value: 420 g
